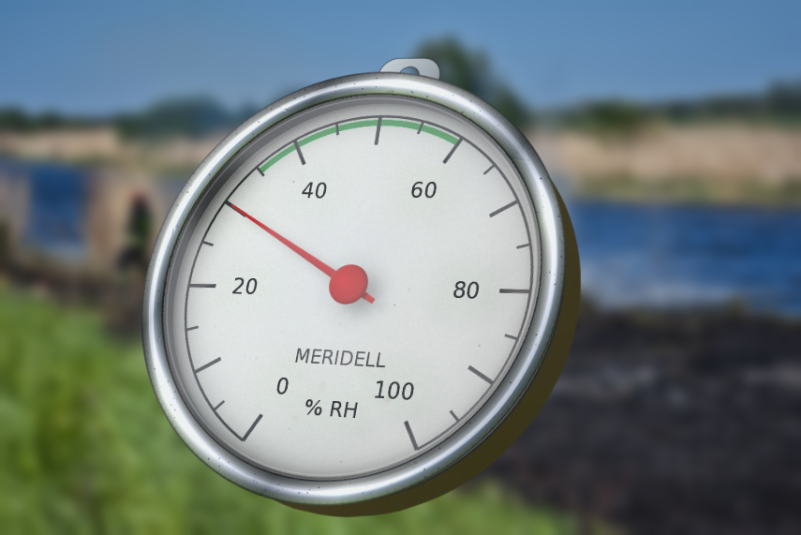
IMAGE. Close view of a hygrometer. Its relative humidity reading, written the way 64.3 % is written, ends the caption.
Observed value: 30 %
